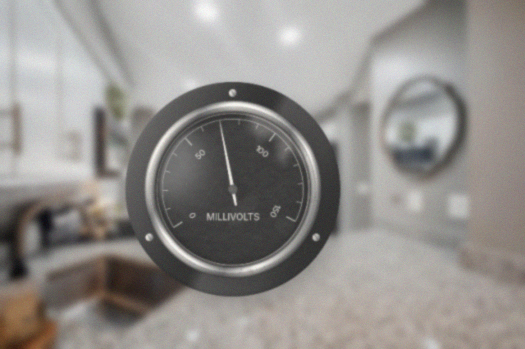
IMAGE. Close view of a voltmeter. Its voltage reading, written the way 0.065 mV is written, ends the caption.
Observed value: 70 mV
